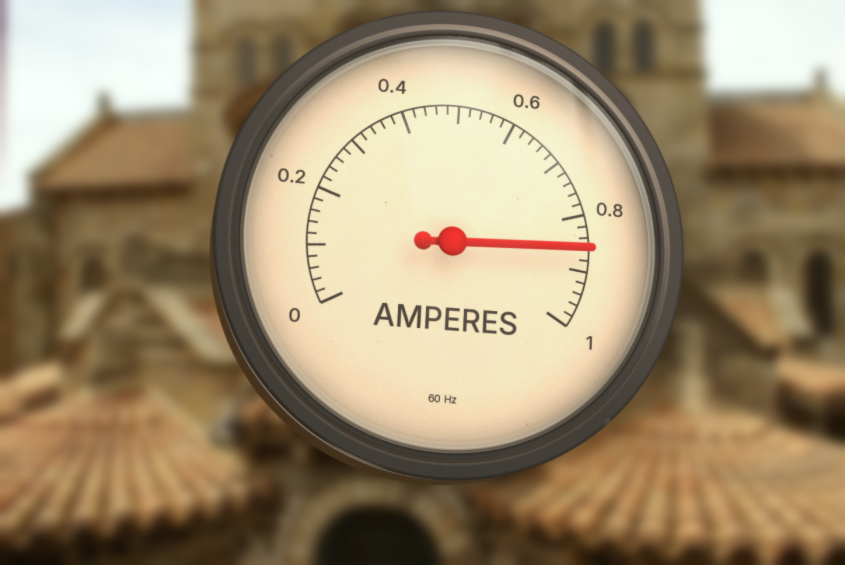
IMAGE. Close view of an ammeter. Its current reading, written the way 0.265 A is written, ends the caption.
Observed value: 0.86 A
